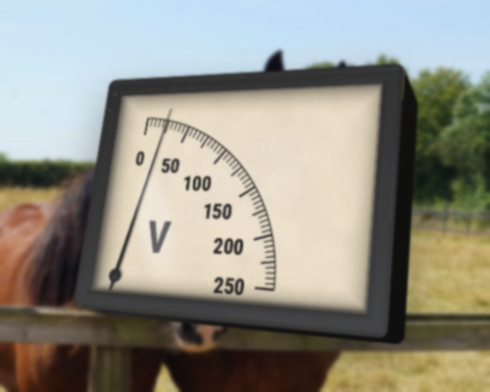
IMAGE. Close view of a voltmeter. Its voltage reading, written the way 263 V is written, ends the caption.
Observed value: 25 V
